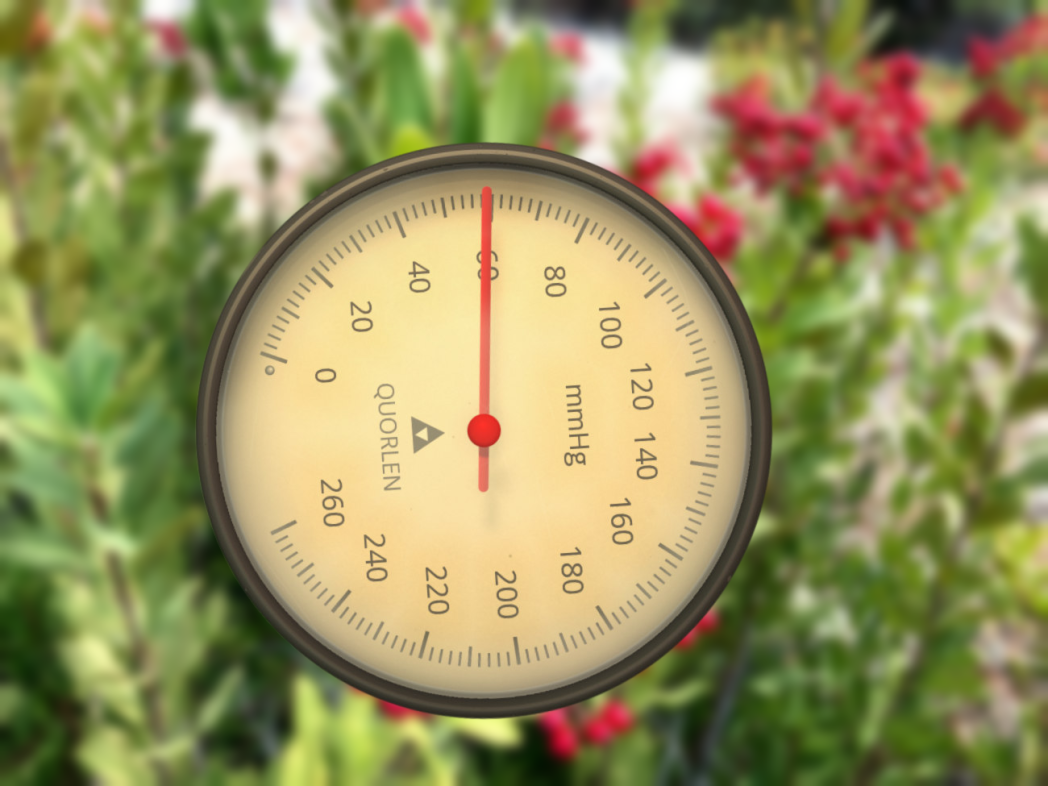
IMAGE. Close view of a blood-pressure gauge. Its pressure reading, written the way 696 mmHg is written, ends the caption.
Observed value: 59 mmHg
